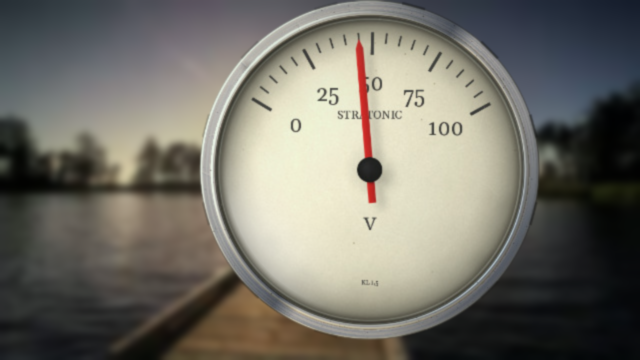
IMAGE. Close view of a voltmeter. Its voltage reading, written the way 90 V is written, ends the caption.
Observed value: 45 V
